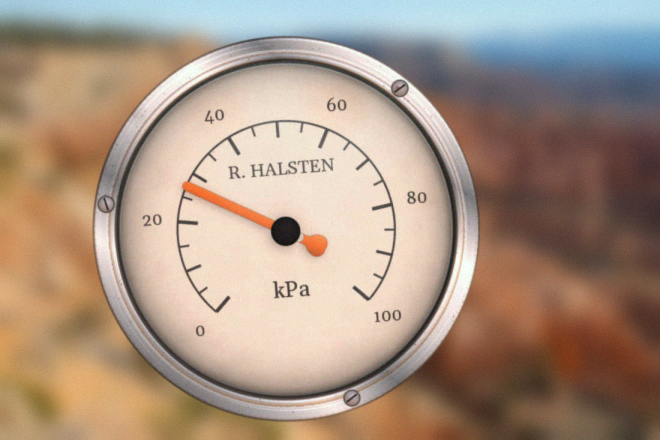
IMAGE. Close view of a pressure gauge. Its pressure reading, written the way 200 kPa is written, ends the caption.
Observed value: 27.5 kPa
